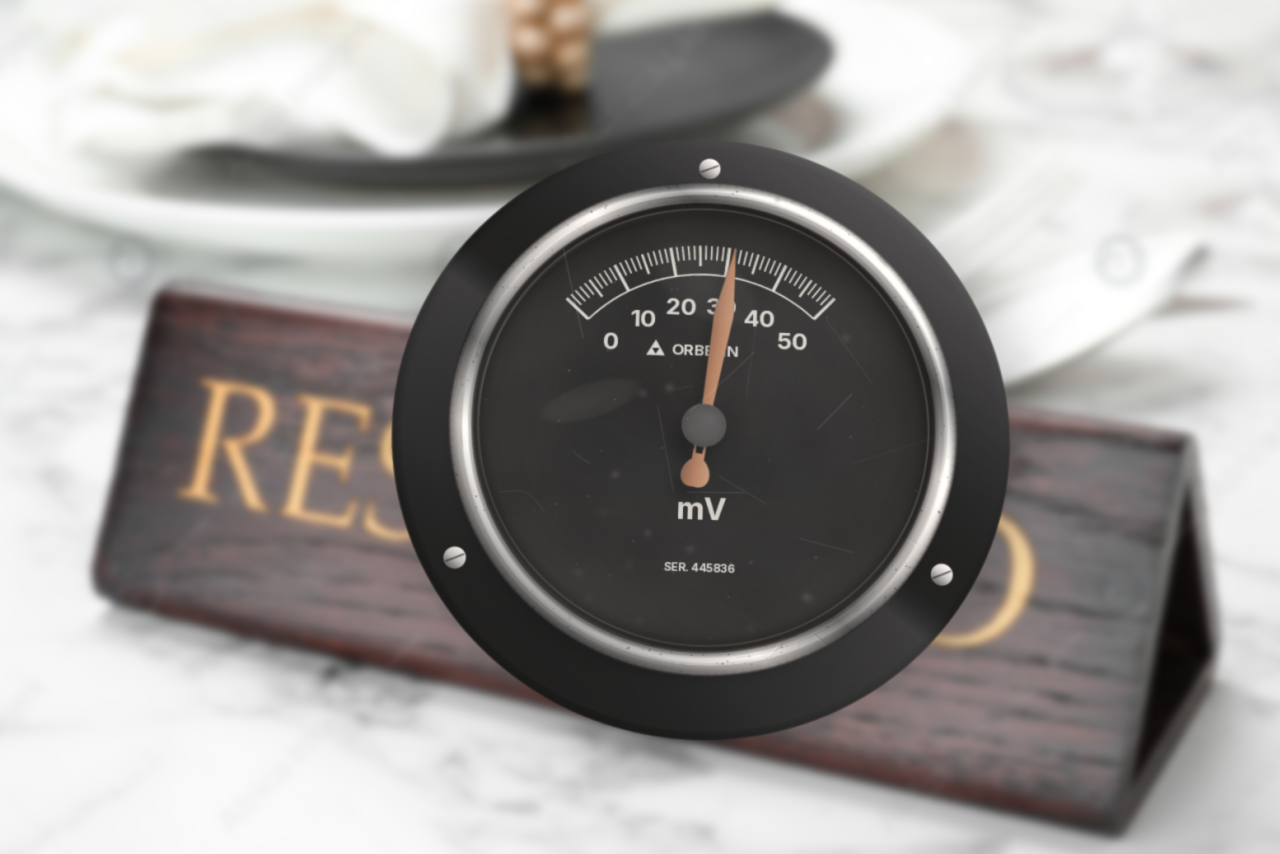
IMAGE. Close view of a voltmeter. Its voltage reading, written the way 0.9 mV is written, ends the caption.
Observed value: 31 mV
